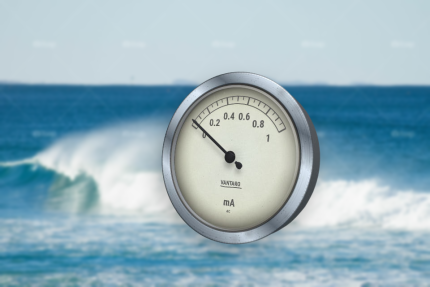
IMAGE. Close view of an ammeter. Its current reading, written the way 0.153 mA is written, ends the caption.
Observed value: 0.05 mA
